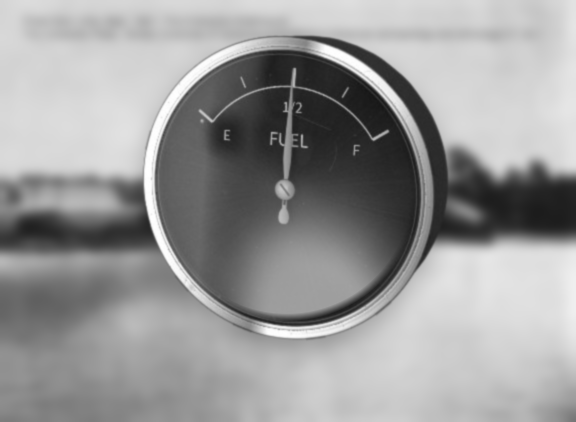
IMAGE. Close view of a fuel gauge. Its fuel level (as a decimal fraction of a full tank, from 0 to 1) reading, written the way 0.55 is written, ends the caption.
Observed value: 0.5
